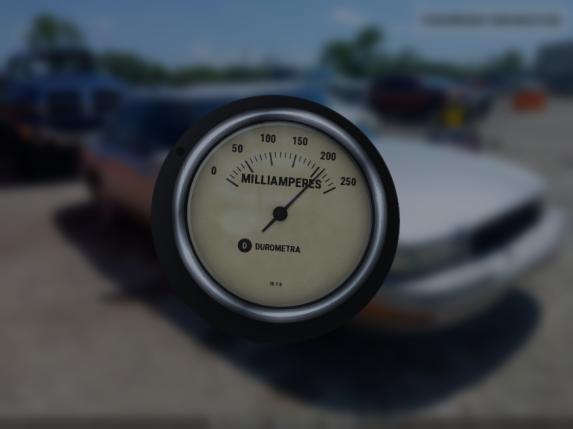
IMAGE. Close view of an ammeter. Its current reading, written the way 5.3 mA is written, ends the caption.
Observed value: 210 mA
